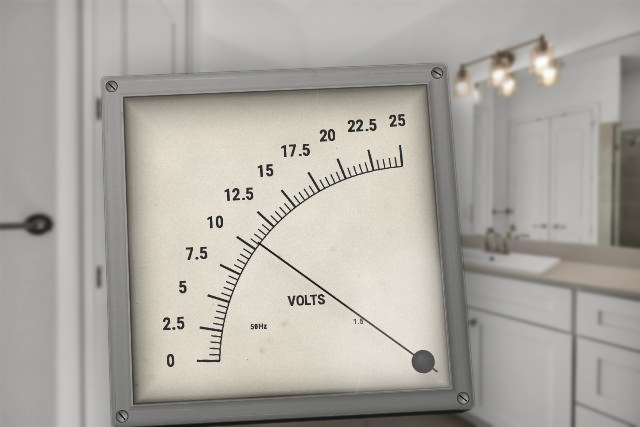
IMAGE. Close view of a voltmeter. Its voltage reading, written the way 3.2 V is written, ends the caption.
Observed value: 10.5 V
